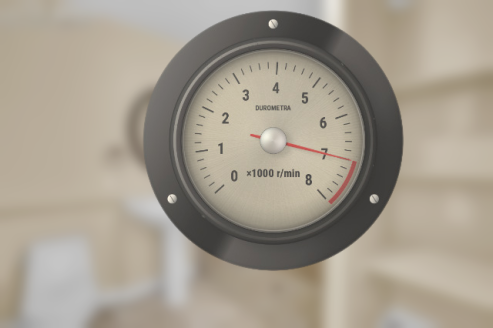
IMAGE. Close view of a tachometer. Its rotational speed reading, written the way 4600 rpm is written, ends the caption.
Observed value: 7000 rpm
